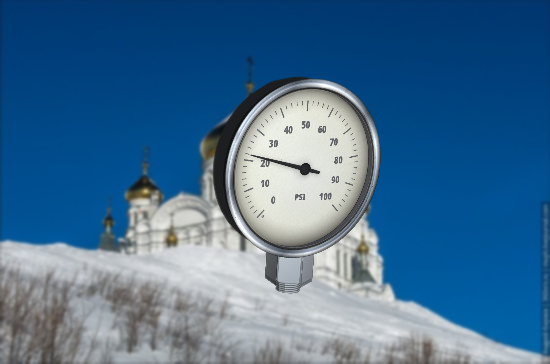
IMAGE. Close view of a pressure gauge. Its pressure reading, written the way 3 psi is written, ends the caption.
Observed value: 22 psi
